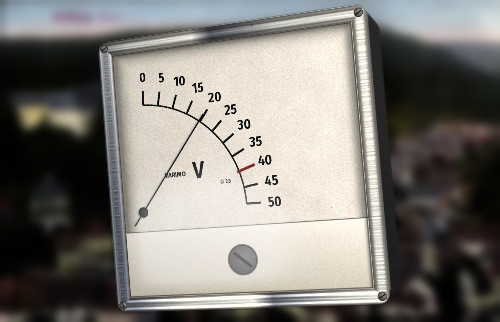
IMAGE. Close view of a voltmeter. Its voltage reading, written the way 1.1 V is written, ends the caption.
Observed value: 20 V
